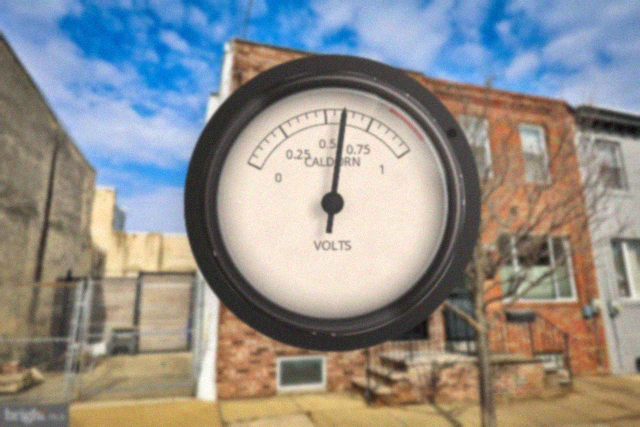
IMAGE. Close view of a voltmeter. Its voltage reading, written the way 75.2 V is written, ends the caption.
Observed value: 0.6 V
